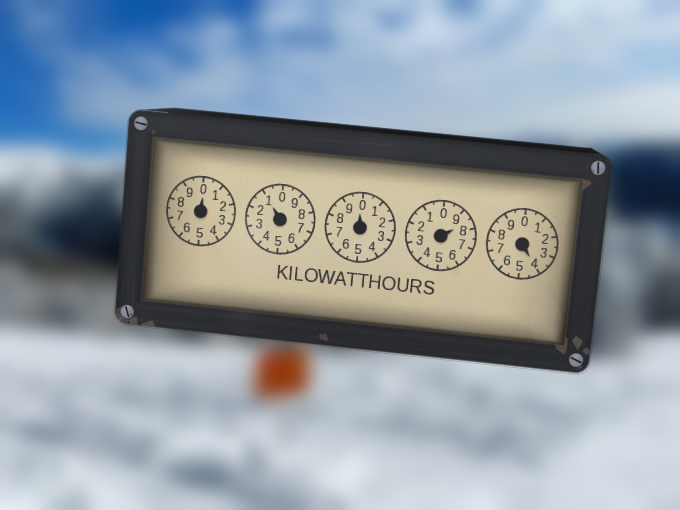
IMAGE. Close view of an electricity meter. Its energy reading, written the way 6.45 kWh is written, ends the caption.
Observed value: 984 kWh
